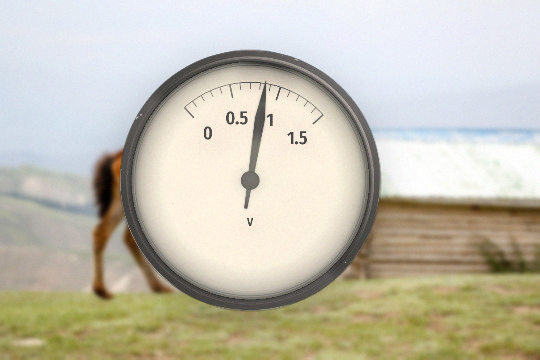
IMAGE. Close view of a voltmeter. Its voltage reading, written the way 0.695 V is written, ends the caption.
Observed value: 0.85 V
